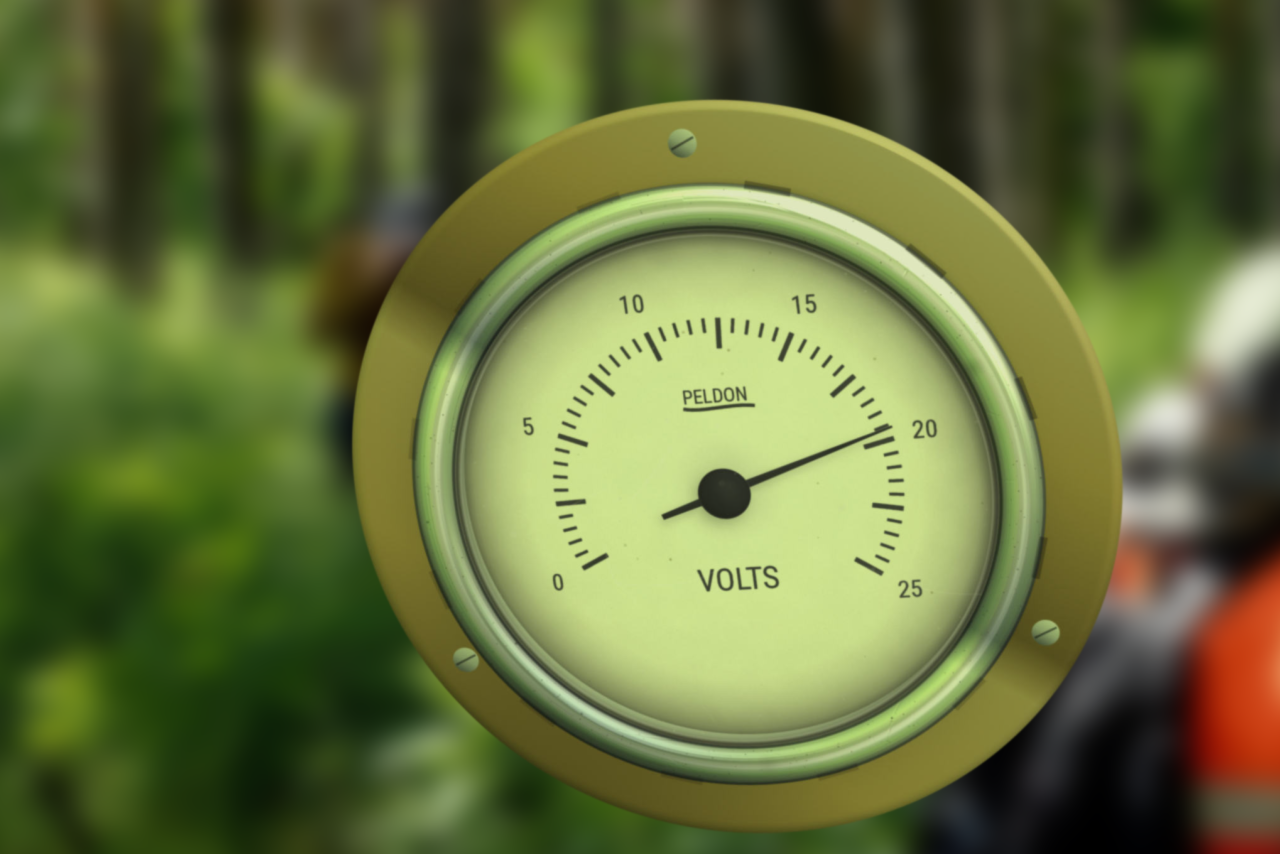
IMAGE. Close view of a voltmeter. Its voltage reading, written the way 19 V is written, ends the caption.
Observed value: 19.5 V
